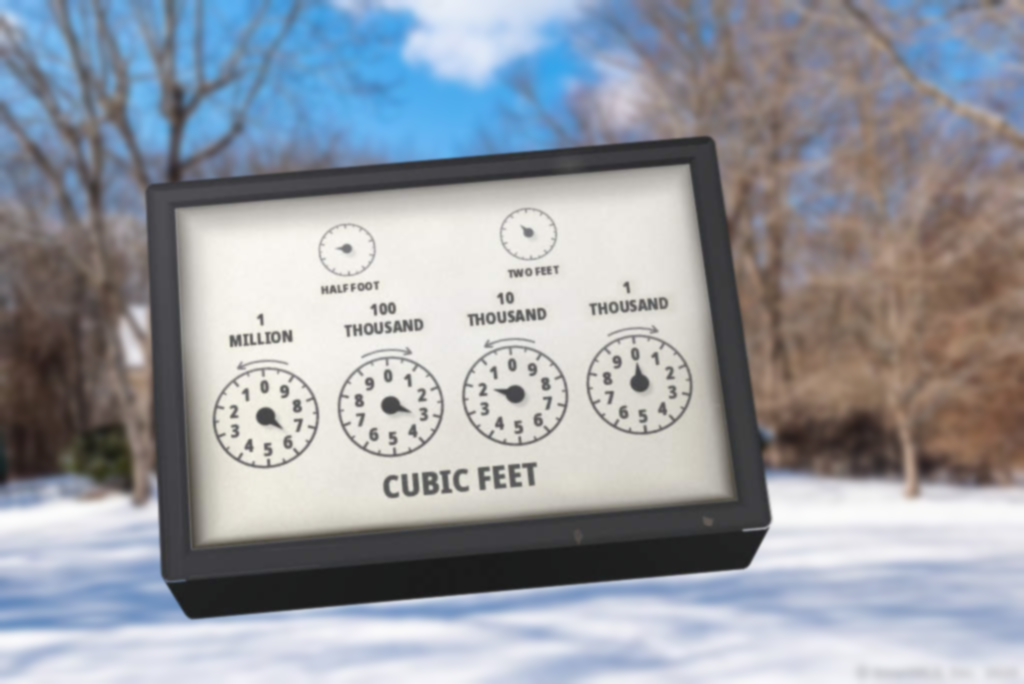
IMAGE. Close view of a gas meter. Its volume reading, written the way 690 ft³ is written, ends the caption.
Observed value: 632000 ft³
